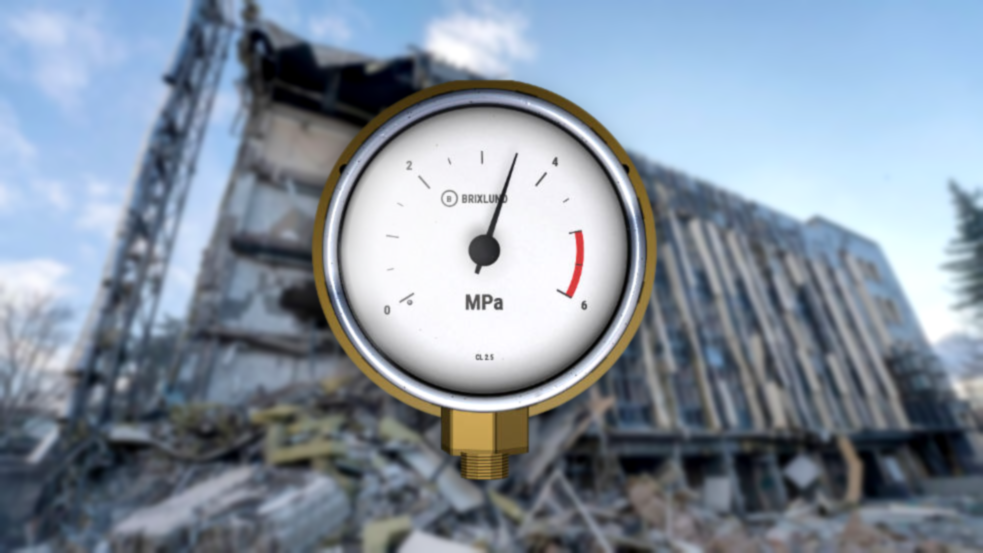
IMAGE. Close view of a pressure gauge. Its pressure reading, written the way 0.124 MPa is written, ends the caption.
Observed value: 3.5 MPa
